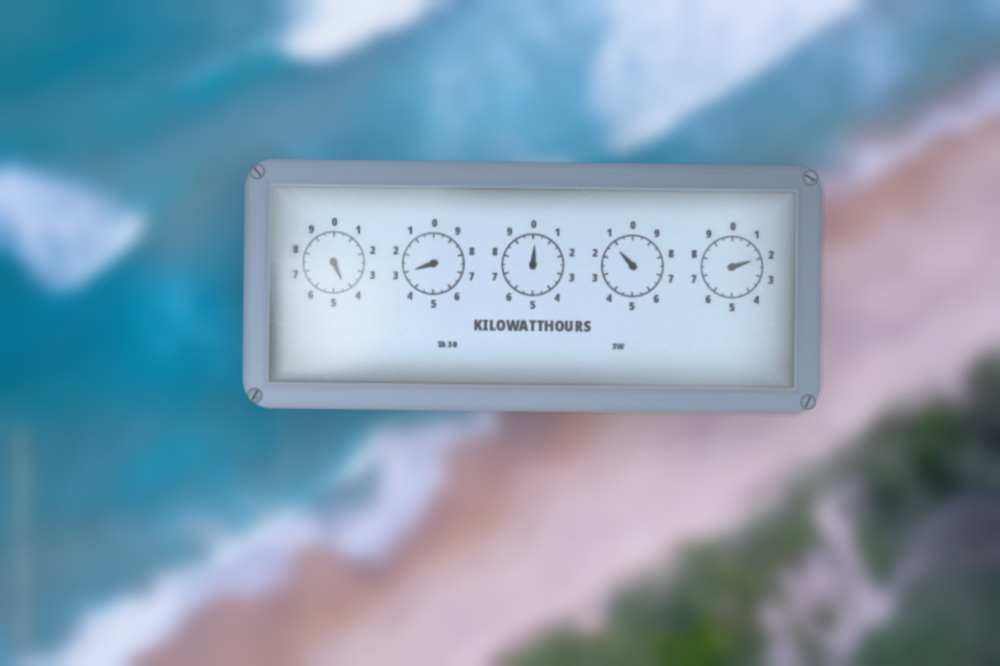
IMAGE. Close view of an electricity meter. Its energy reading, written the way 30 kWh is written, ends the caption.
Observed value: 43012 kWh
